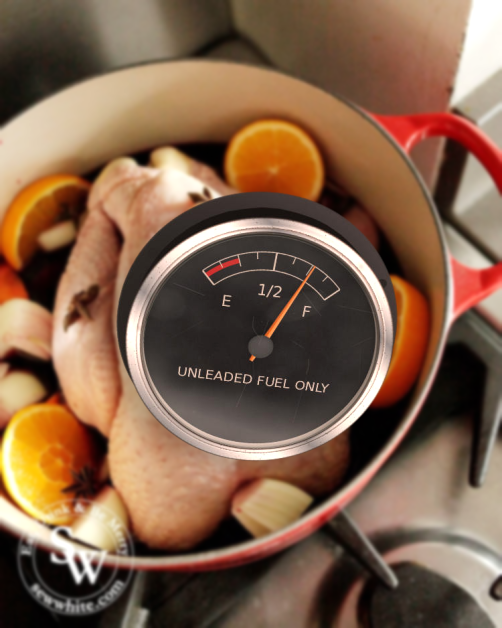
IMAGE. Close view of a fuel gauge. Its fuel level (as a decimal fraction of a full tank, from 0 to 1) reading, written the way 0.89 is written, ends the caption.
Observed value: 0.75
